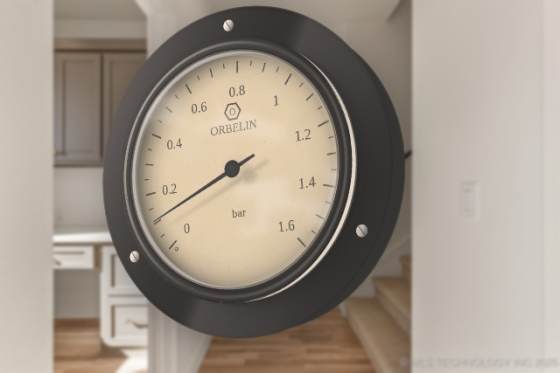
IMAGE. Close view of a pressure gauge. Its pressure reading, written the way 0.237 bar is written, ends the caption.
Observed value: 0.1 bar
